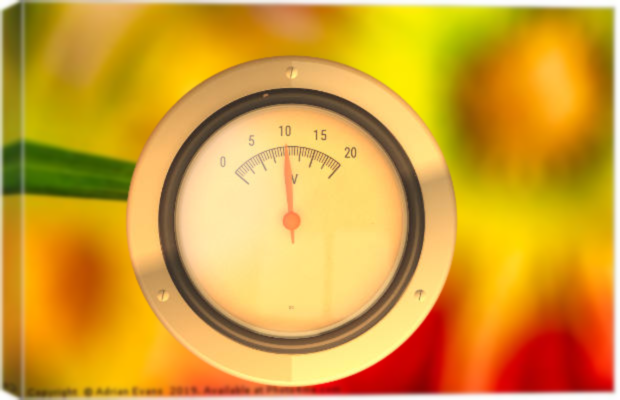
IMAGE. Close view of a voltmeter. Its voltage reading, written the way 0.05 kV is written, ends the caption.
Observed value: 10 kV
